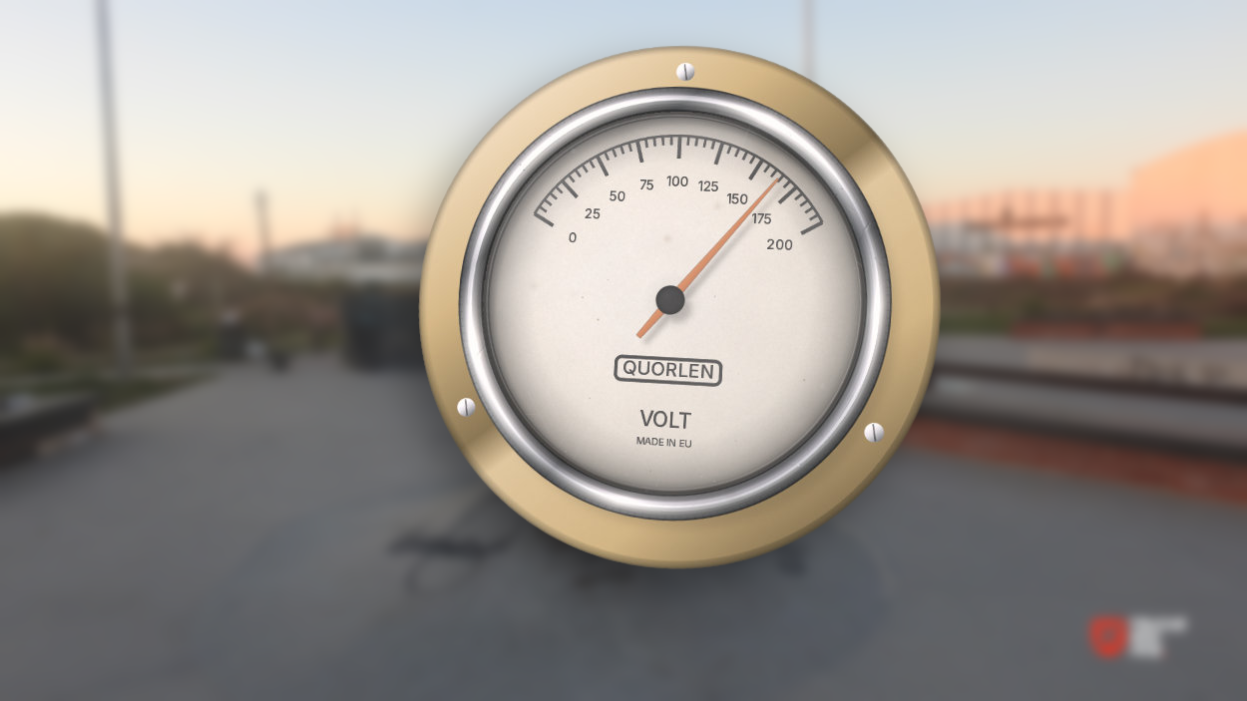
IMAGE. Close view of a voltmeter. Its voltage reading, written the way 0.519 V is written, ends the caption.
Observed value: 165 V
